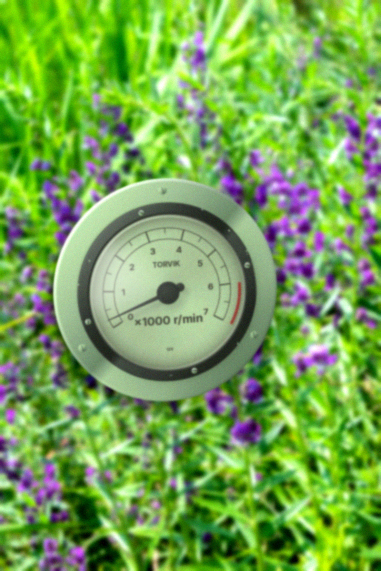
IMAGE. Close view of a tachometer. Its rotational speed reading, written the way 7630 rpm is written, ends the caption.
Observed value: 250 rpm
